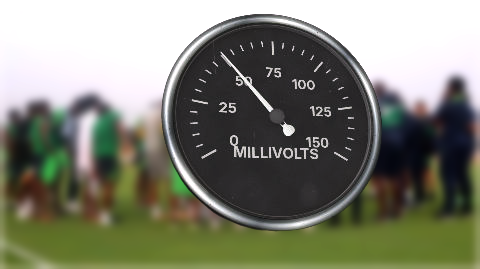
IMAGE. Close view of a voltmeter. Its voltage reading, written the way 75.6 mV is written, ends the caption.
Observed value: 50 mV
